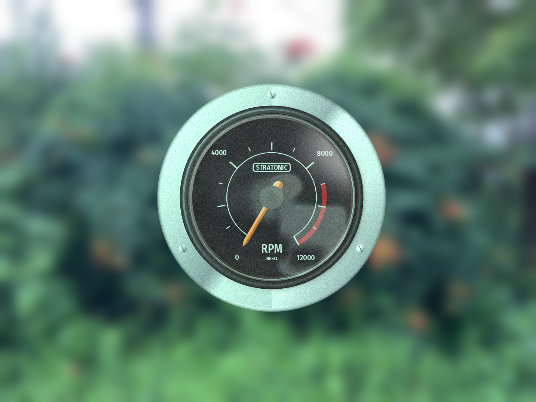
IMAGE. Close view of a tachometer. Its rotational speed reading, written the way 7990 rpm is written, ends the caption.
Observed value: 0 rpm
